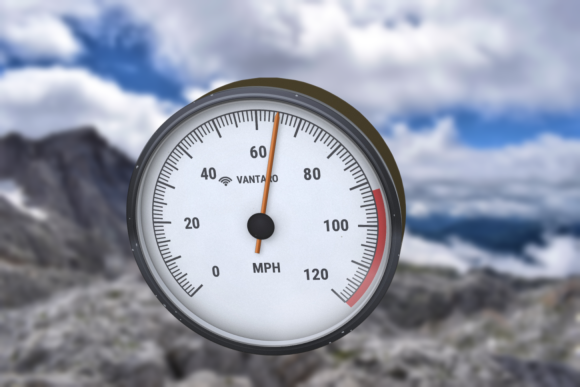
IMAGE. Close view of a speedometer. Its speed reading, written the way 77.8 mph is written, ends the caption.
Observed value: 65 mph
